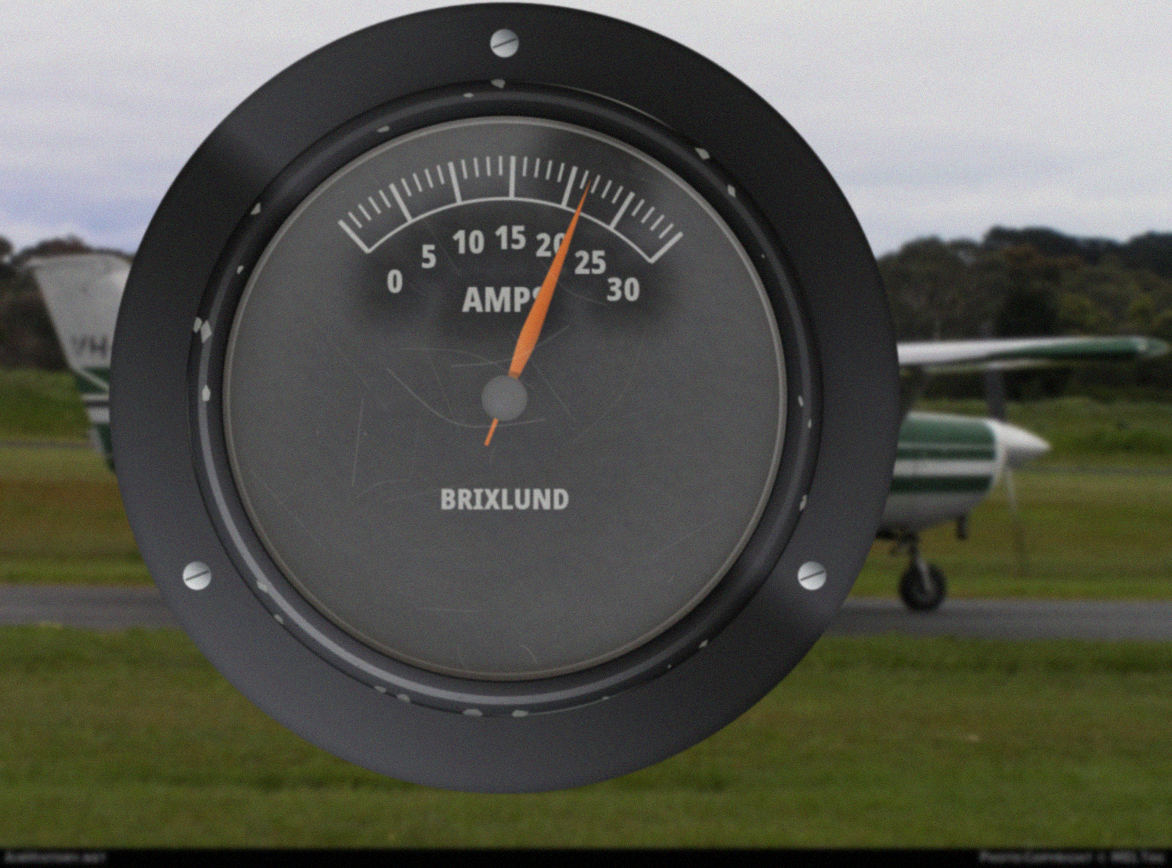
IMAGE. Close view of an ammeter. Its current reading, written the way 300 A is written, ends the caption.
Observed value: 21.5 A
